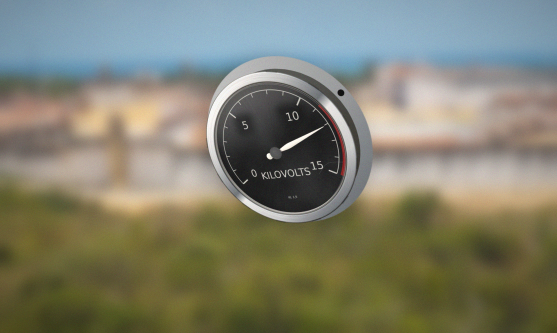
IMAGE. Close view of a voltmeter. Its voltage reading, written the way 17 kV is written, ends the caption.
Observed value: 12 kV
